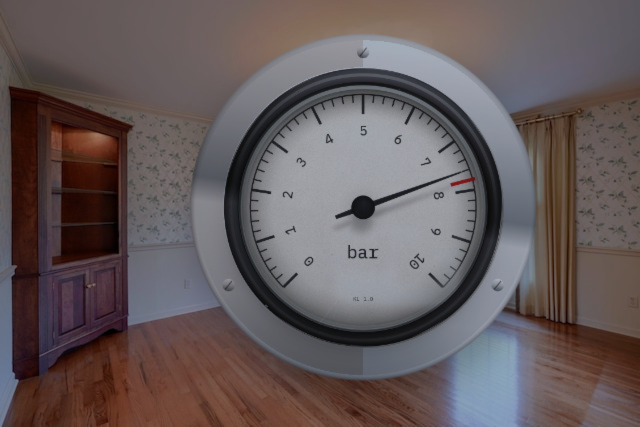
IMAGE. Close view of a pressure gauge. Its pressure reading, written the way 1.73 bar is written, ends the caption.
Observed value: 7.6 bar
